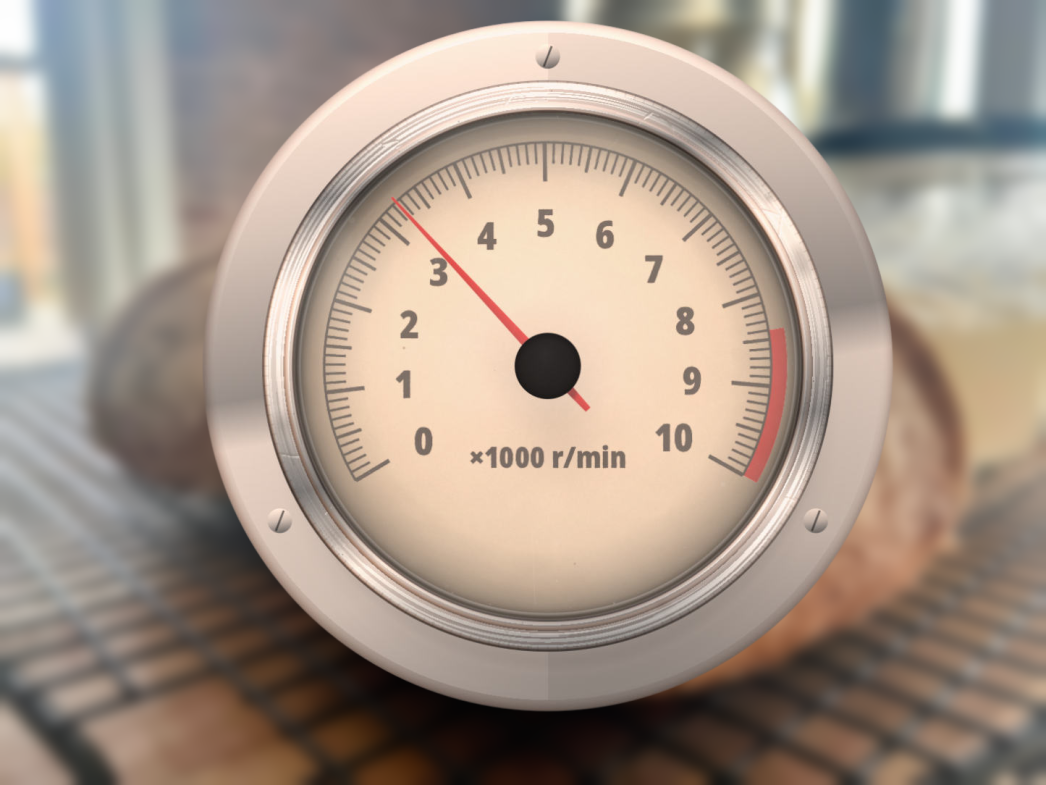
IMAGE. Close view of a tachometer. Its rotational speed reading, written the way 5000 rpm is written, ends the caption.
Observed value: 3250 rpm
